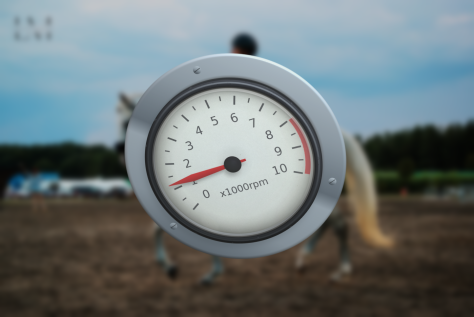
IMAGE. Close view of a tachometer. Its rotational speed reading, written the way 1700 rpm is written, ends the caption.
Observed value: 1250 rpm
